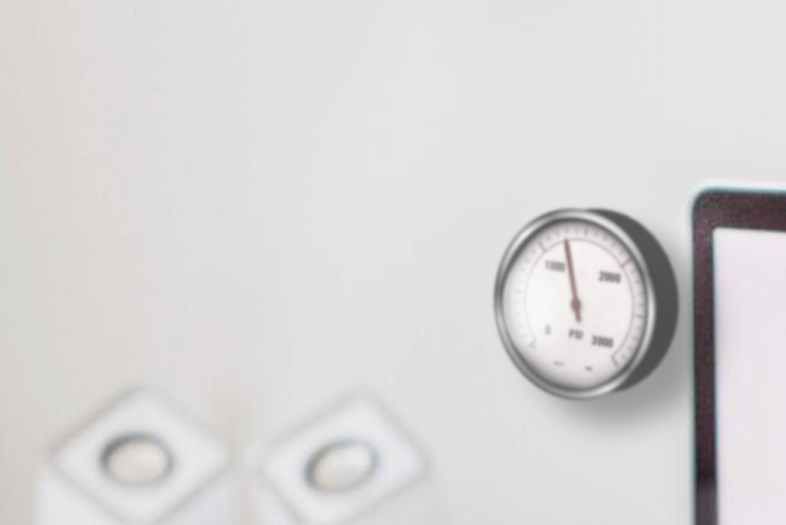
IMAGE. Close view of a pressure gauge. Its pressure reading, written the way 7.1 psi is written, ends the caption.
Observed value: 1300 psi
